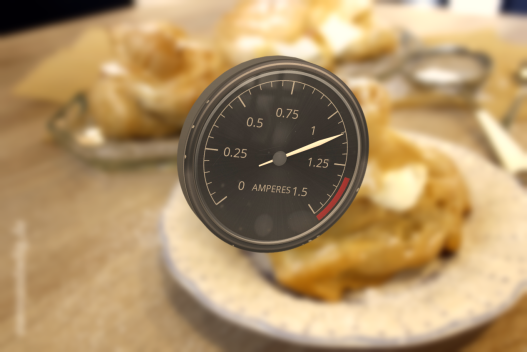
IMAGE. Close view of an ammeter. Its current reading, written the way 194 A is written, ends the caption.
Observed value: 1.1 A
